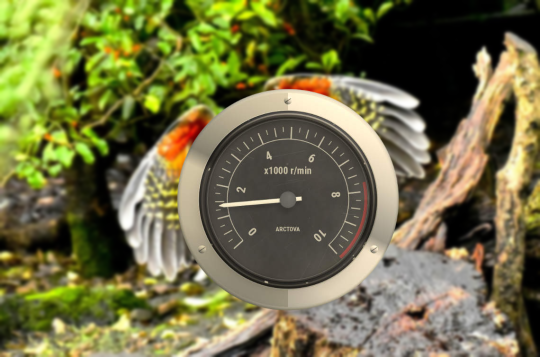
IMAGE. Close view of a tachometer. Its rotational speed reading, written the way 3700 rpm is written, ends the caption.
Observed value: 1375 rpm
